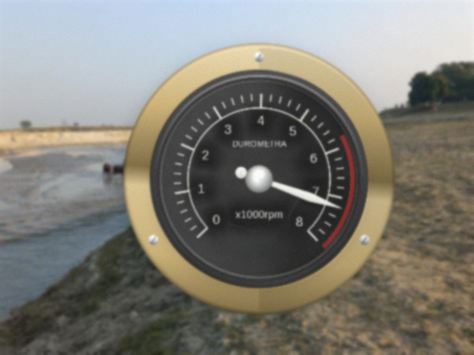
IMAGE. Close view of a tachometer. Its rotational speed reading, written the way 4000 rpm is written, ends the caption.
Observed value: 7200 rpm
